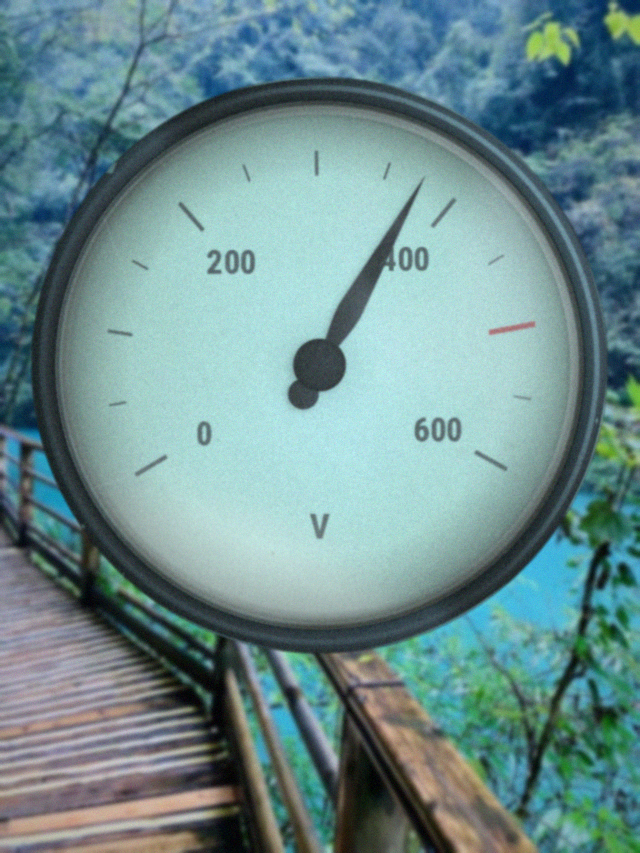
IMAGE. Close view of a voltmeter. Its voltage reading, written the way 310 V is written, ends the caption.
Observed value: 375 V
